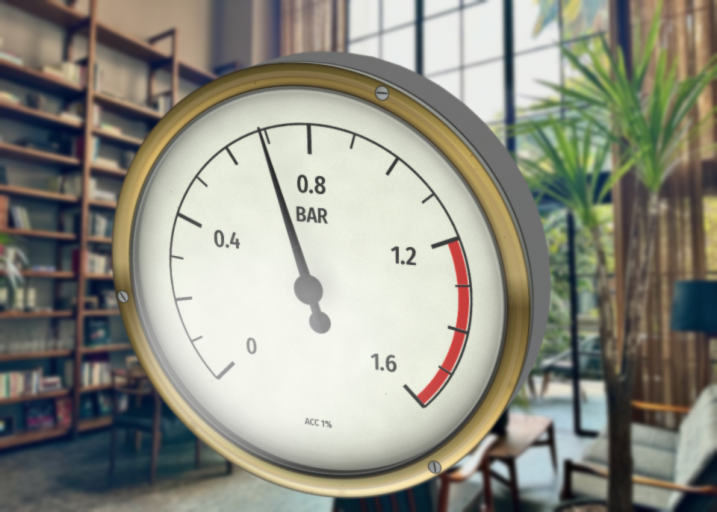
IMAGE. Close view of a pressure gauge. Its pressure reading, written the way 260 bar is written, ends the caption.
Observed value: 0.7 bar
